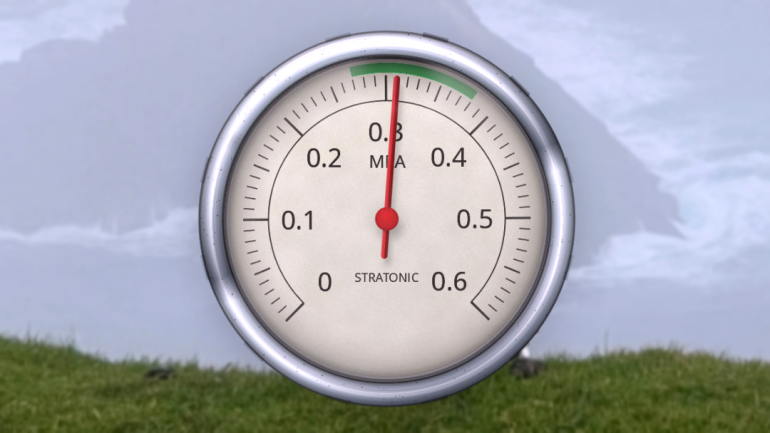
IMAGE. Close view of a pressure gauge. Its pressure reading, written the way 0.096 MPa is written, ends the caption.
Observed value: 0.31 MPa
